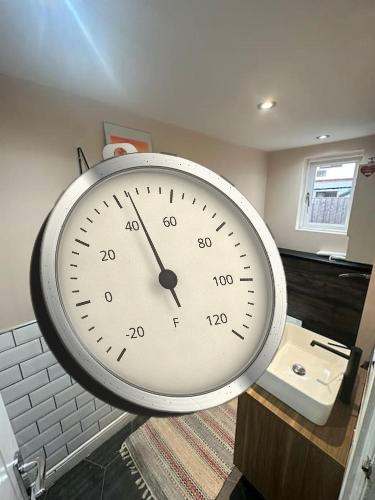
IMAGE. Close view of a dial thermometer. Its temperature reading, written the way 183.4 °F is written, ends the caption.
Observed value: 44 °F
